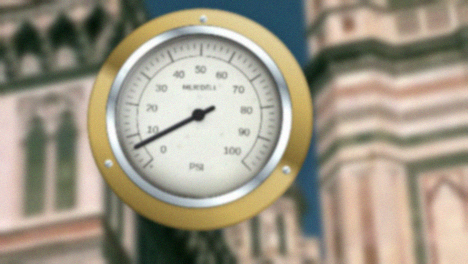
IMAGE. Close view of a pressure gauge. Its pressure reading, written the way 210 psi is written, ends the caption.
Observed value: 6 psi
